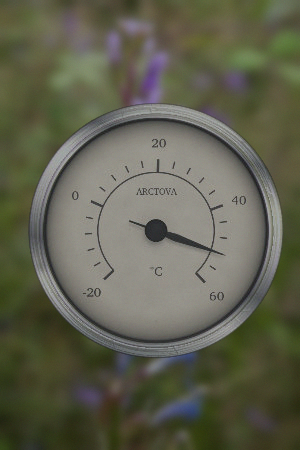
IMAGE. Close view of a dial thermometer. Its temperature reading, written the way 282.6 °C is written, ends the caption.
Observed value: 52 °C
